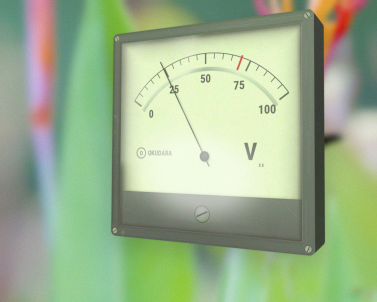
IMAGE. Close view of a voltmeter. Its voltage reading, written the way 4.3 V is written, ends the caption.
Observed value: 25 V
